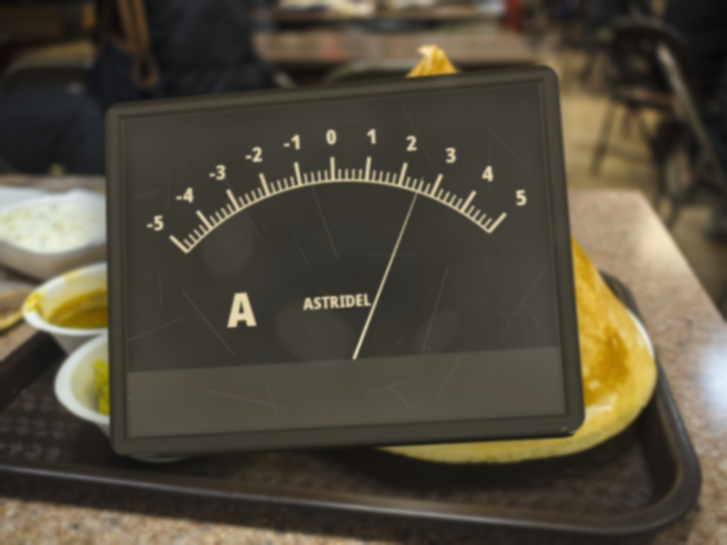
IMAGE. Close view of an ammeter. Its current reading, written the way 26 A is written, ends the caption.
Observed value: 2.6 A
